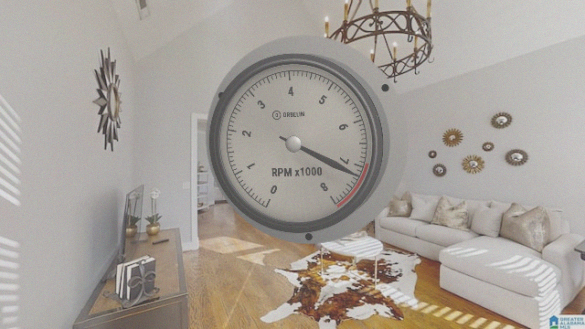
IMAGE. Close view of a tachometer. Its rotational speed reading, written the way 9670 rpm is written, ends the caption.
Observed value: 7200 rpm
